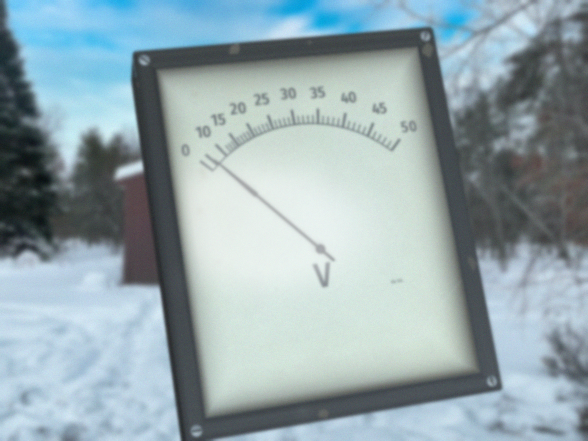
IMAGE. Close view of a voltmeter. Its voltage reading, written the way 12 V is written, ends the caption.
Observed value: 5 V
